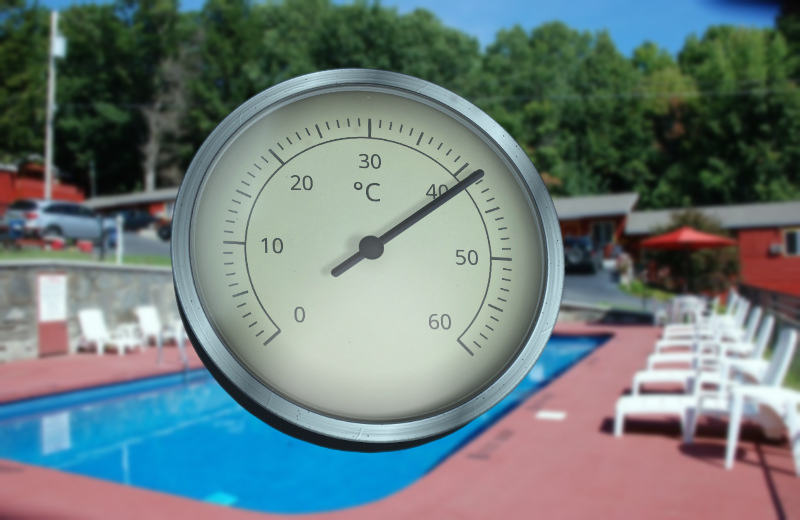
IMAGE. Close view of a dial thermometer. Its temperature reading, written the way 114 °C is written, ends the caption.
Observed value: 41.5 °C
